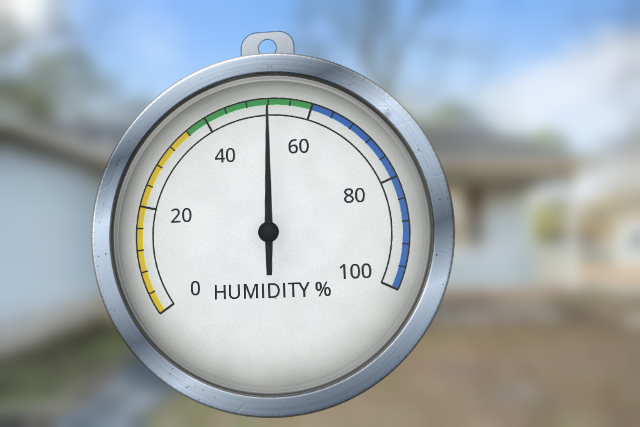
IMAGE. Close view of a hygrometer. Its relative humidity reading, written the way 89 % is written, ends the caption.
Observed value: 52 %
